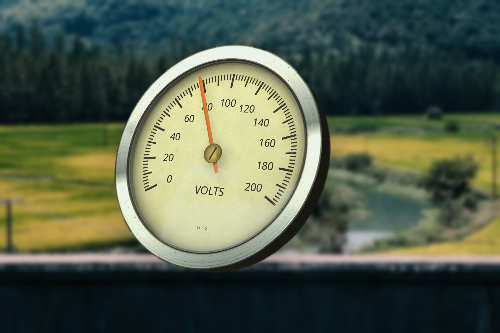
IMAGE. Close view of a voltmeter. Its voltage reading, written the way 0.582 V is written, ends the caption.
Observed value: 80 V
